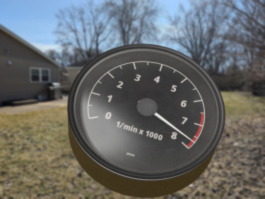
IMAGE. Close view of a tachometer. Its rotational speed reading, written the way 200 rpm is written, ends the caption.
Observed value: 7750 rpm
